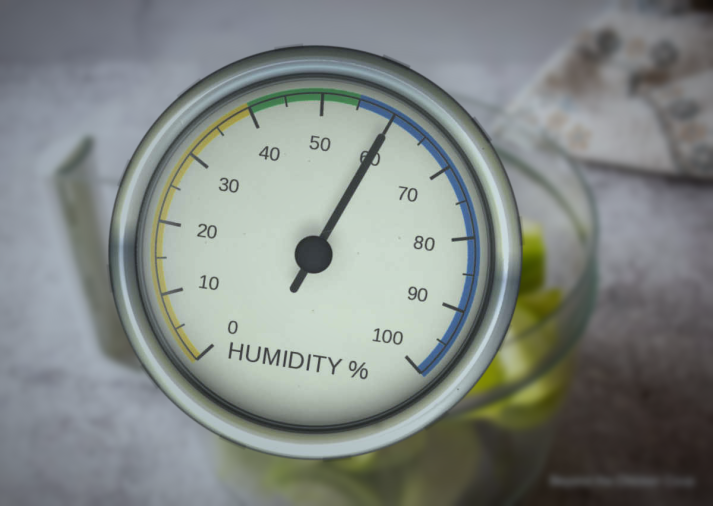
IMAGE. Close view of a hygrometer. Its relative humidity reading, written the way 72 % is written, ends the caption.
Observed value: 60 %
